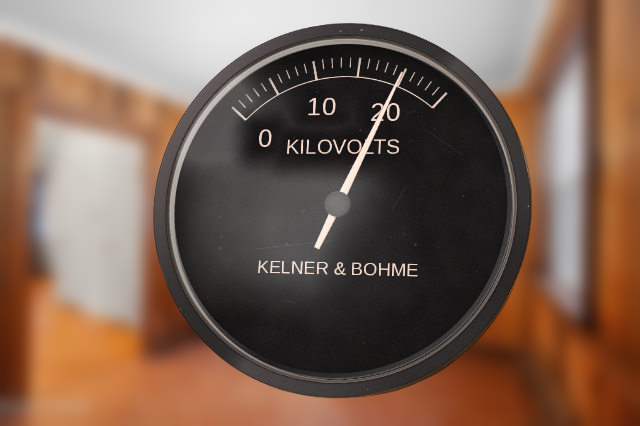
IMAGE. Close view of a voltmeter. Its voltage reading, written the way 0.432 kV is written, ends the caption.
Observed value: 20 kV
